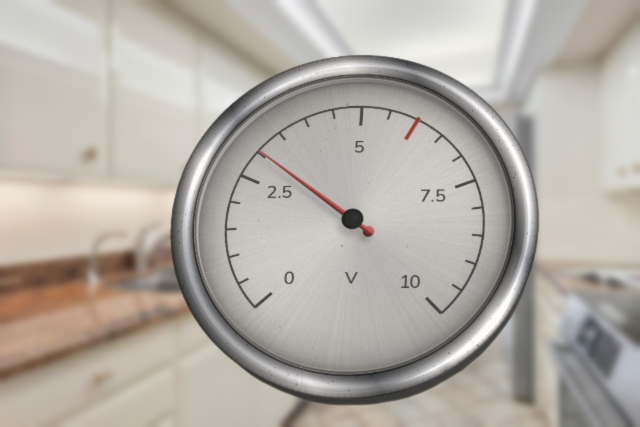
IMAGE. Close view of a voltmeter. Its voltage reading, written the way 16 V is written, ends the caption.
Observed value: 3 V
